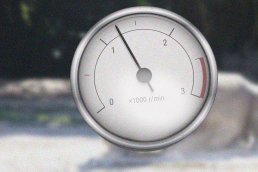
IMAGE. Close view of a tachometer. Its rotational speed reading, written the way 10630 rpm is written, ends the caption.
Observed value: 1250 rpm
